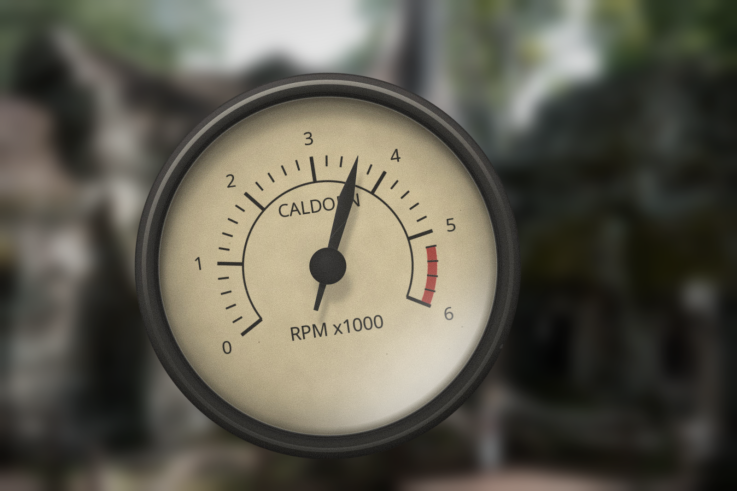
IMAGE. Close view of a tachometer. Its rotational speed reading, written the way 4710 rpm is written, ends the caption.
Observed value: 3600 rpm
